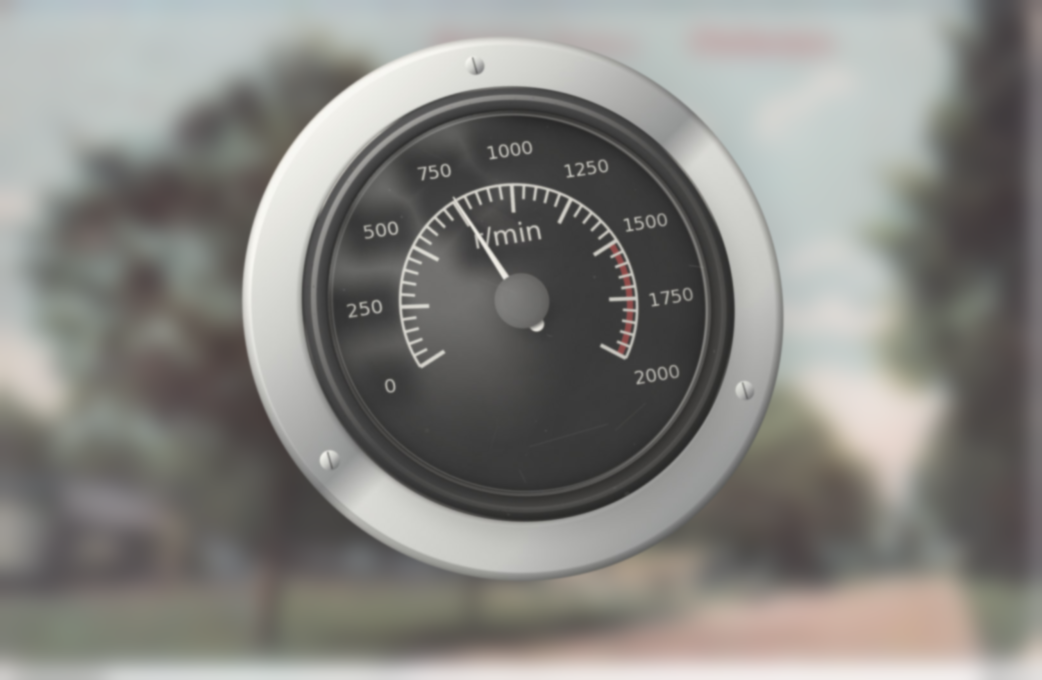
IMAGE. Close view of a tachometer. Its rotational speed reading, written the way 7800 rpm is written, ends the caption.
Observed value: 750 rpm
